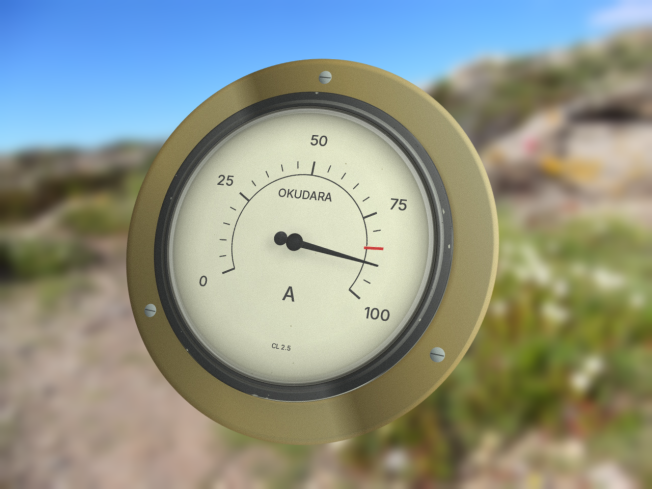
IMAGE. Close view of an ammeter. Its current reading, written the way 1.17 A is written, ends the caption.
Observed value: 90 A
